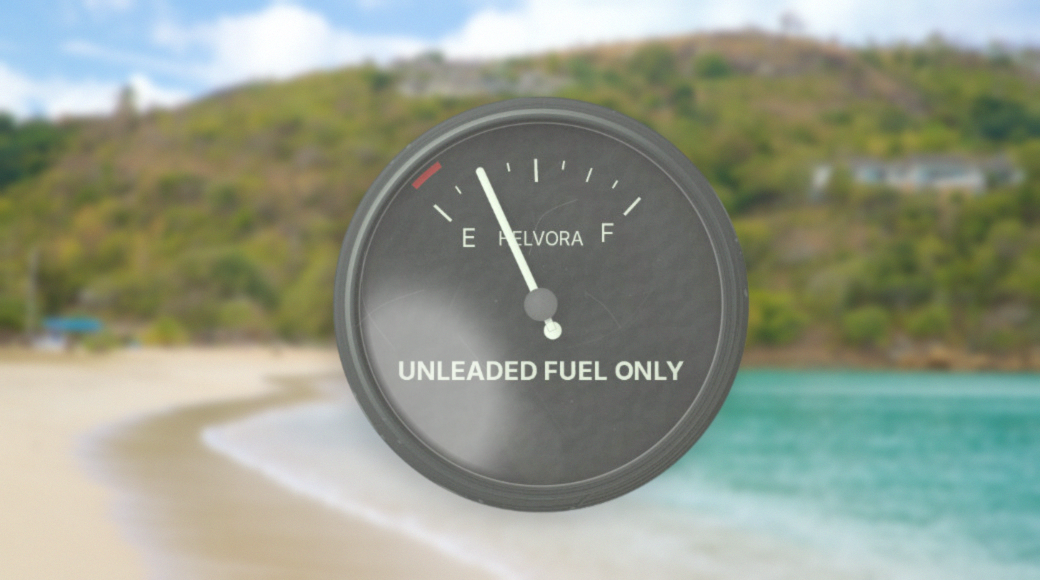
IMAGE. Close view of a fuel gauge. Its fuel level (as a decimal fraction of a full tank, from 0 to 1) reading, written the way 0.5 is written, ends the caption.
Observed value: 0.25
